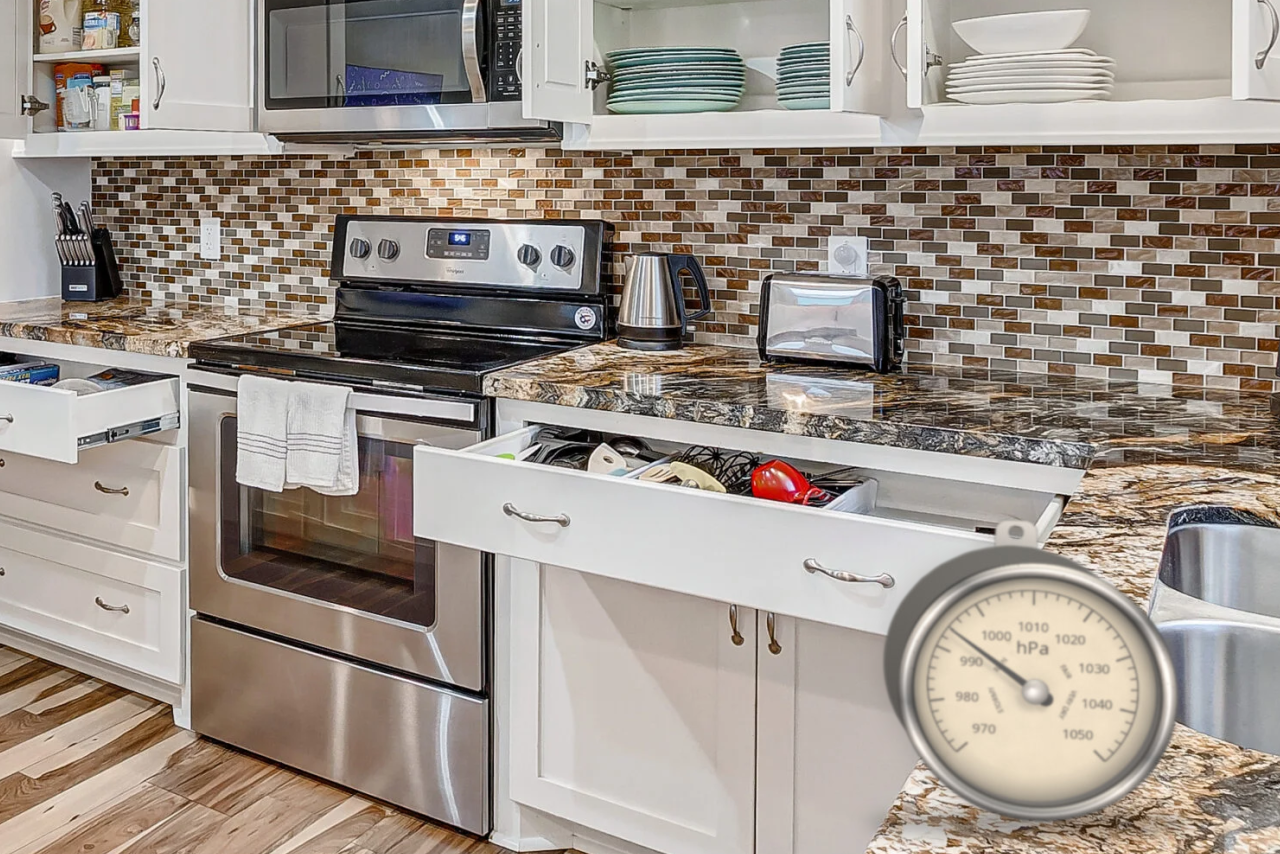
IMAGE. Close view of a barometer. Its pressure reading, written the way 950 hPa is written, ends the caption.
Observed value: 994 hPa
